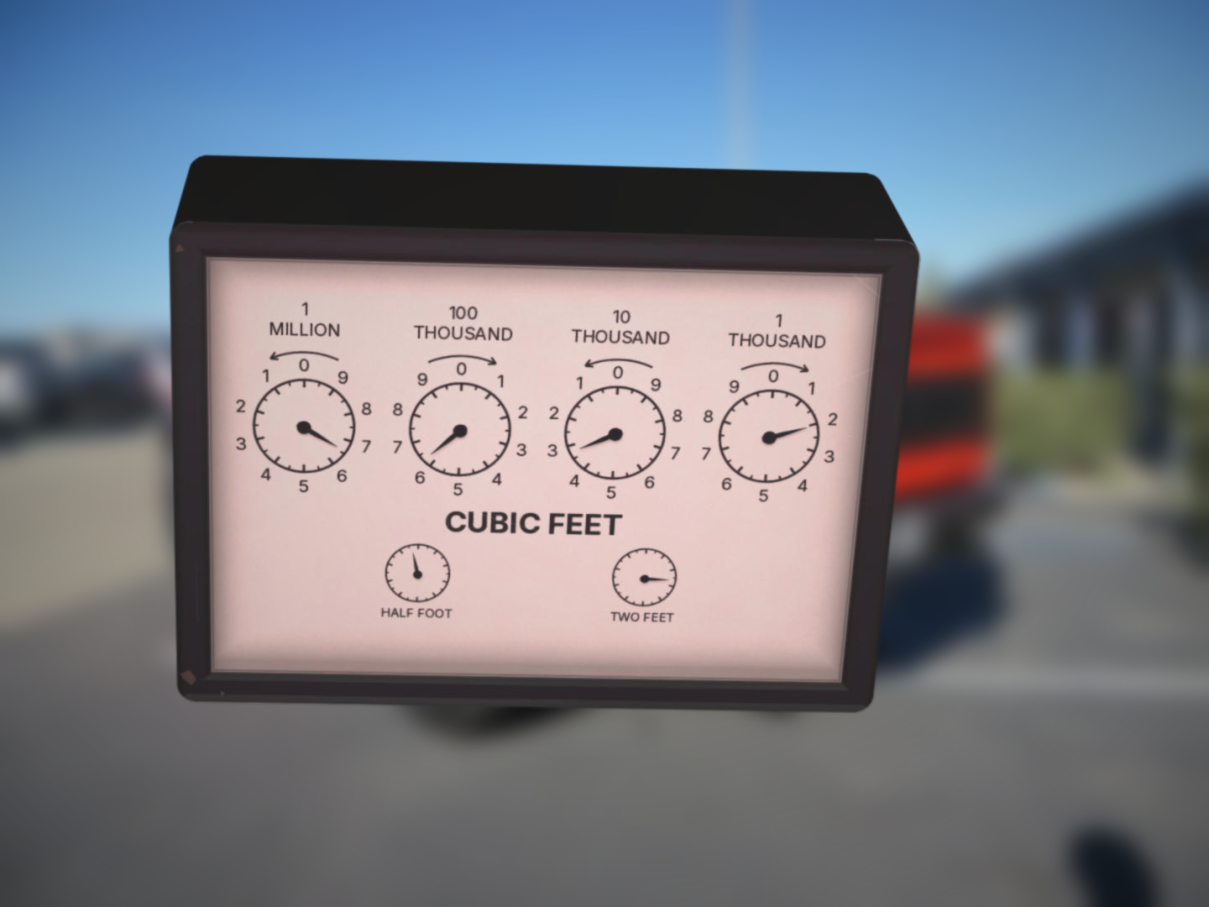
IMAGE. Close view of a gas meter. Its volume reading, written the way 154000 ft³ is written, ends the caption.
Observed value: 663200 ft³
